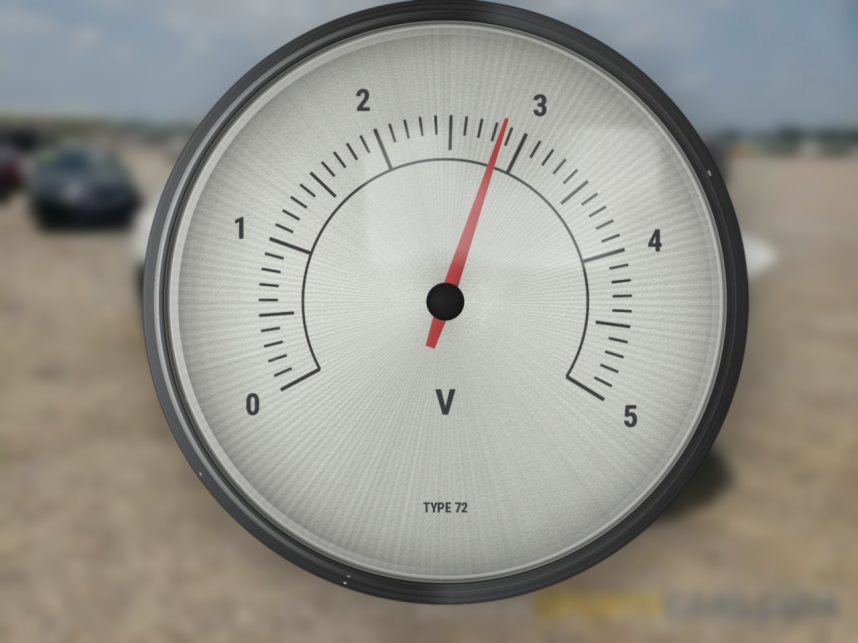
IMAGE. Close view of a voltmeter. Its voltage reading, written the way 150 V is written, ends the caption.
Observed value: 2.85 V
